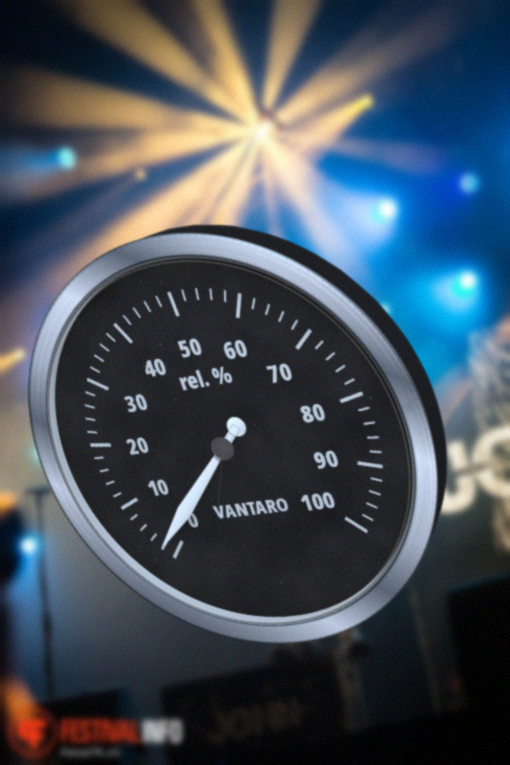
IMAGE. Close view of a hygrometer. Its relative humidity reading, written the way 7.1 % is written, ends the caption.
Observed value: 2 %
